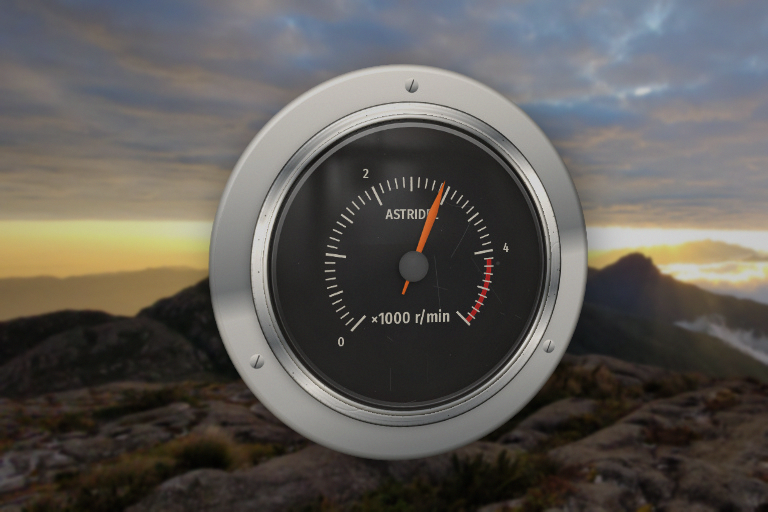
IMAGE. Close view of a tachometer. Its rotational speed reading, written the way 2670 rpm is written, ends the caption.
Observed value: 2900 rpm
